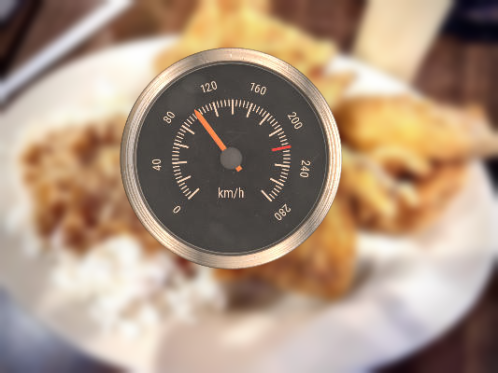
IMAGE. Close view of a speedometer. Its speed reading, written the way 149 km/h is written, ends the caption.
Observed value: 100 km/h
